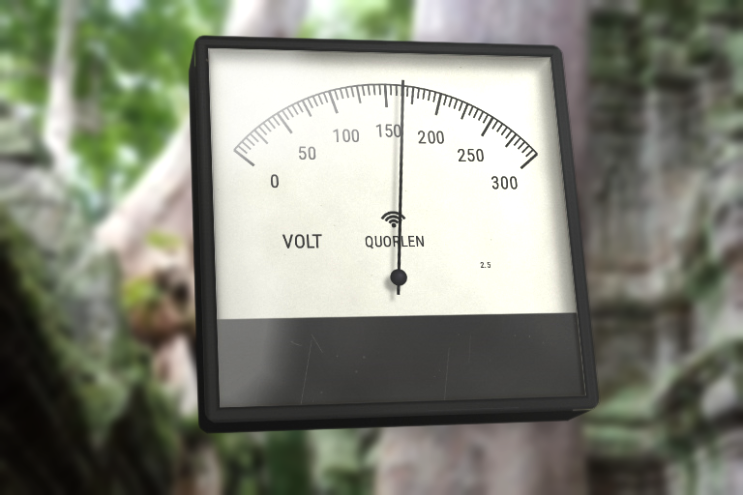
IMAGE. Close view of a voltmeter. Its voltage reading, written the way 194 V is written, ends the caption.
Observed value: 165 V
